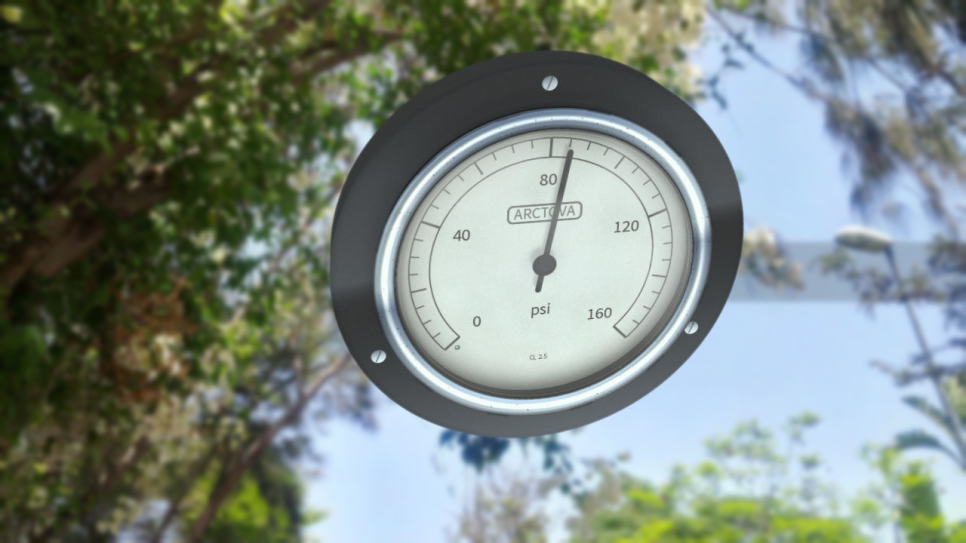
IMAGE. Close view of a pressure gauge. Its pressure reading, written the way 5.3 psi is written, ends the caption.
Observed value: 85 psi
